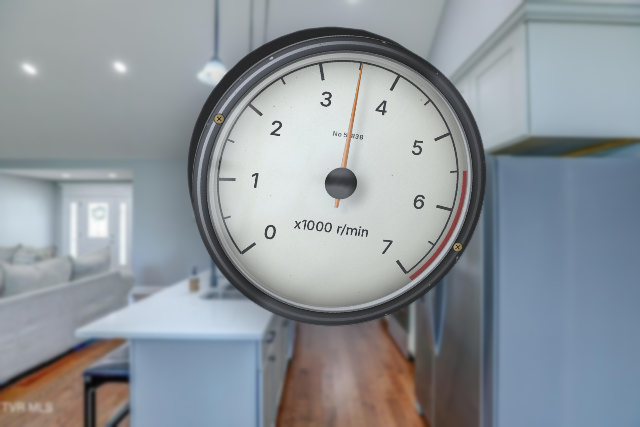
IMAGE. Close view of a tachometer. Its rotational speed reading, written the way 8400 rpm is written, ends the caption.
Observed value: 3500 rpm
